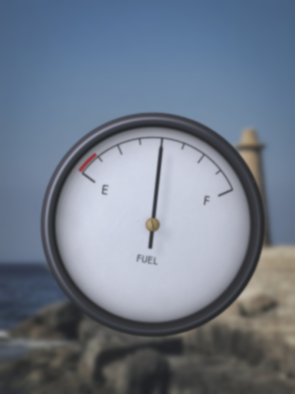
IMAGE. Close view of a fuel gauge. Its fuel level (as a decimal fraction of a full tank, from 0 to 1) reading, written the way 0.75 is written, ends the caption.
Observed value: 0.5
